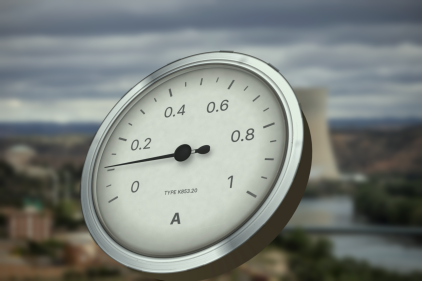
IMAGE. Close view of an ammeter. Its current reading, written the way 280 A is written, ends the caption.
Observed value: 0.1 A
